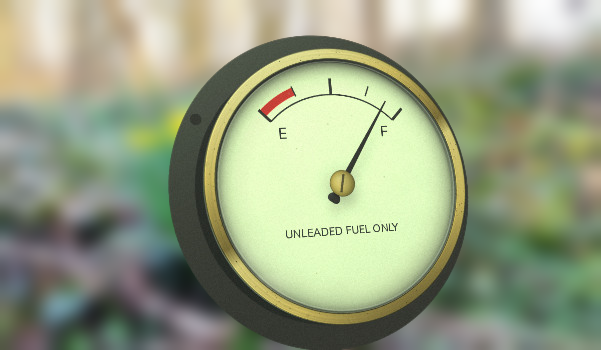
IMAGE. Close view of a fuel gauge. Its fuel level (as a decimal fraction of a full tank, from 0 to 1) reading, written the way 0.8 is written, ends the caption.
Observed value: 0.875
